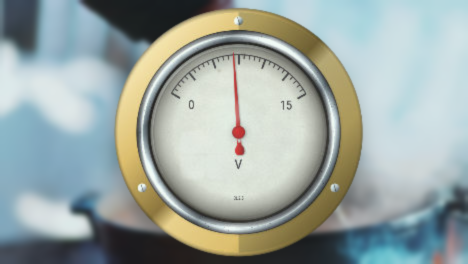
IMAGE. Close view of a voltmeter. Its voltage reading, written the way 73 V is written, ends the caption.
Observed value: 7 V
